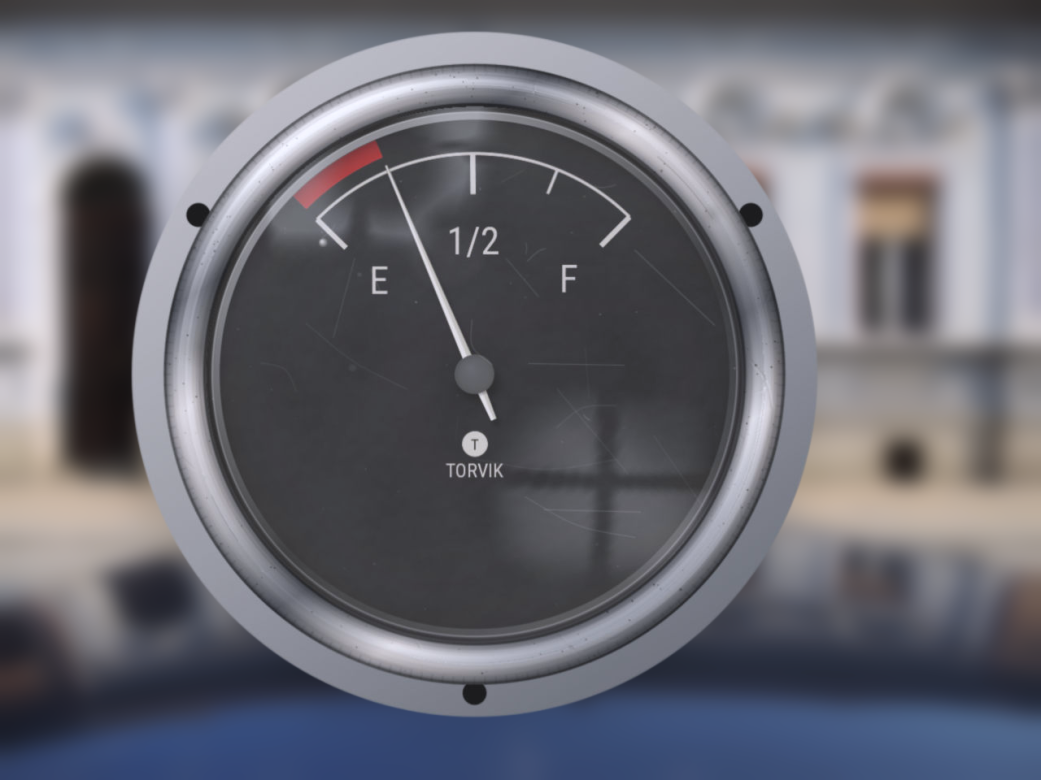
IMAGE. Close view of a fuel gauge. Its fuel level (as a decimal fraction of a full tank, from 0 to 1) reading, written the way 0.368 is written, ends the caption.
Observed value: 0.25
